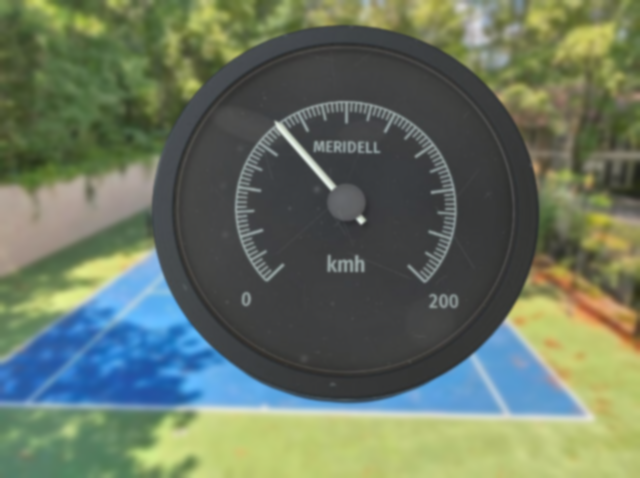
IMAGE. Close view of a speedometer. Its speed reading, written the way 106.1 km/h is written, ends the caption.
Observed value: 70 km/h
